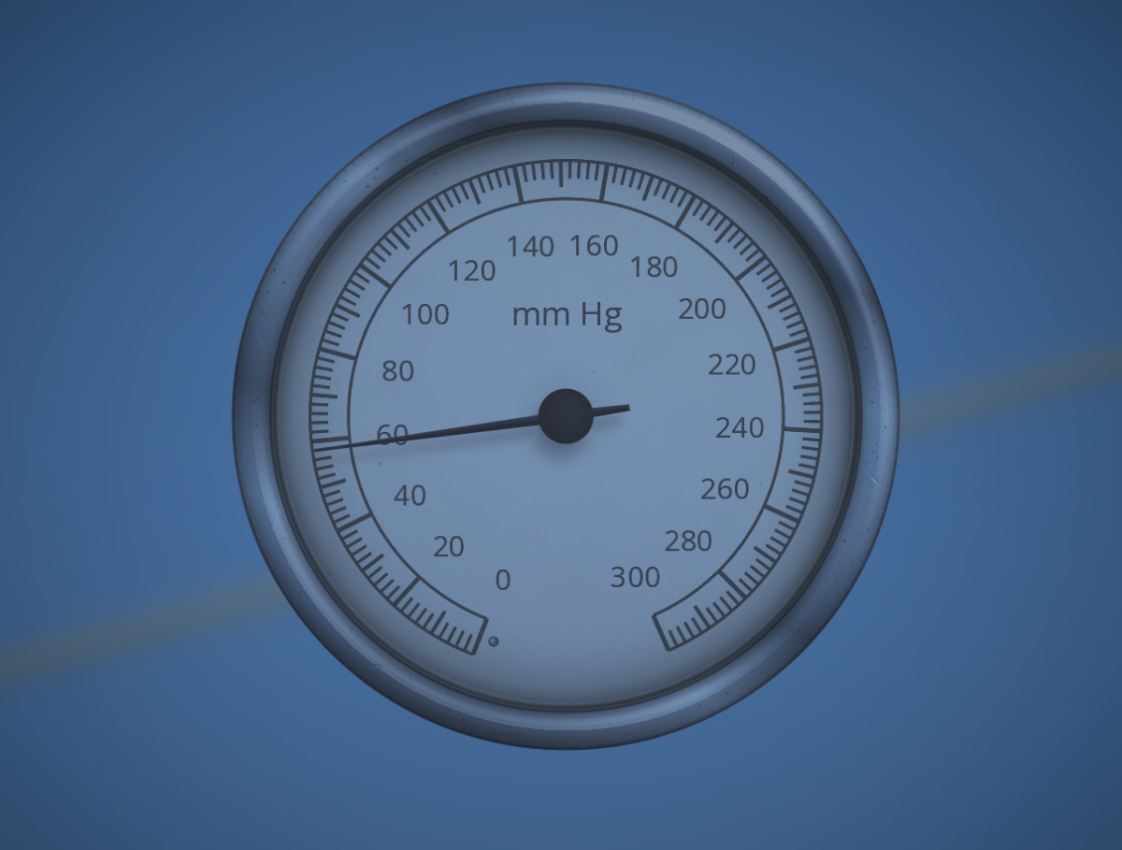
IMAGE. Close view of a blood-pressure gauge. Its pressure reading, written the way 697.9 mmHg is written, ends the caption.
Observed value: 58 mmHg
